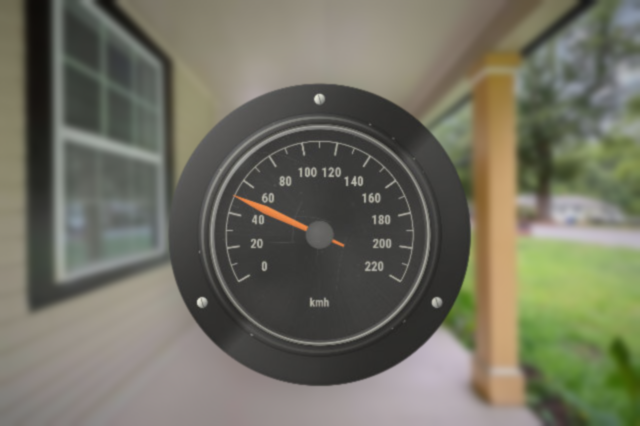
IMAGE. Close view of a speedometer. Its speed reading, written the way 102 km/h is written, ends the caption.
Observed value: 50 km/h
